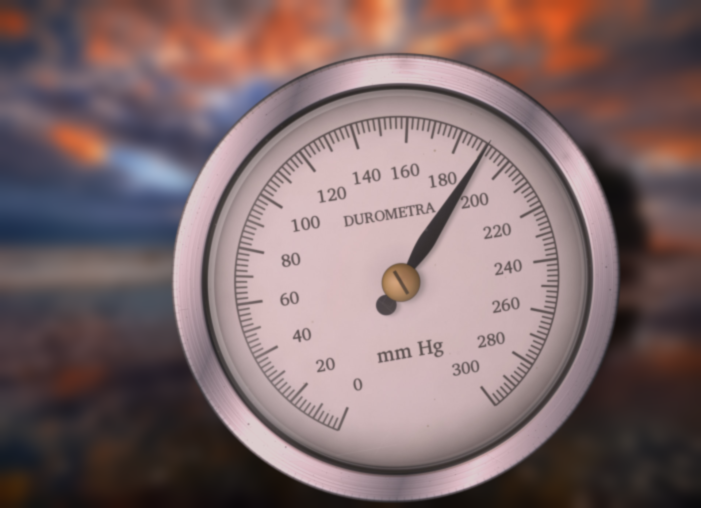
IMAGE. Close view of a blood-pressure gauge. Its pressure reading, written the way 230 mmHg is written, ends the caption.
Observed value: 190 mmHg
